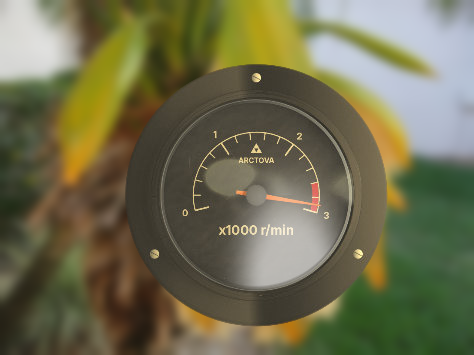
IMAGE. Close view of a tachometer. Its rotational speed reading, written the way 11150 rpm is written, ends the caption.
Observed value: 2900 rpm
